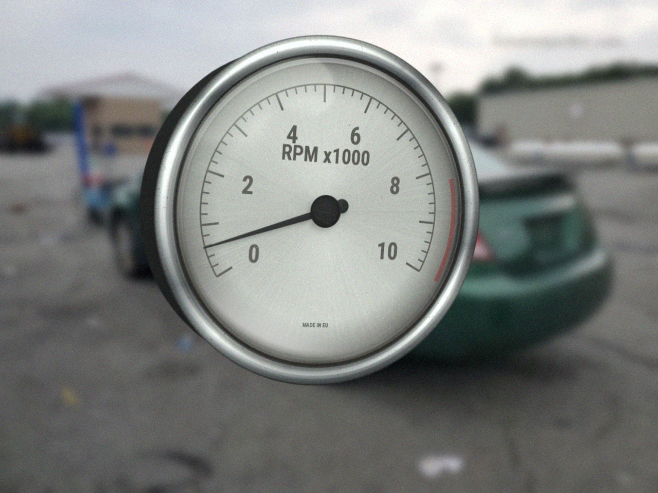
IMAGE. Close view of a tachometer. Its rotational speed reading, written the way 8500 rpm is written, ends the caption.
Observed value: 600 rpm
